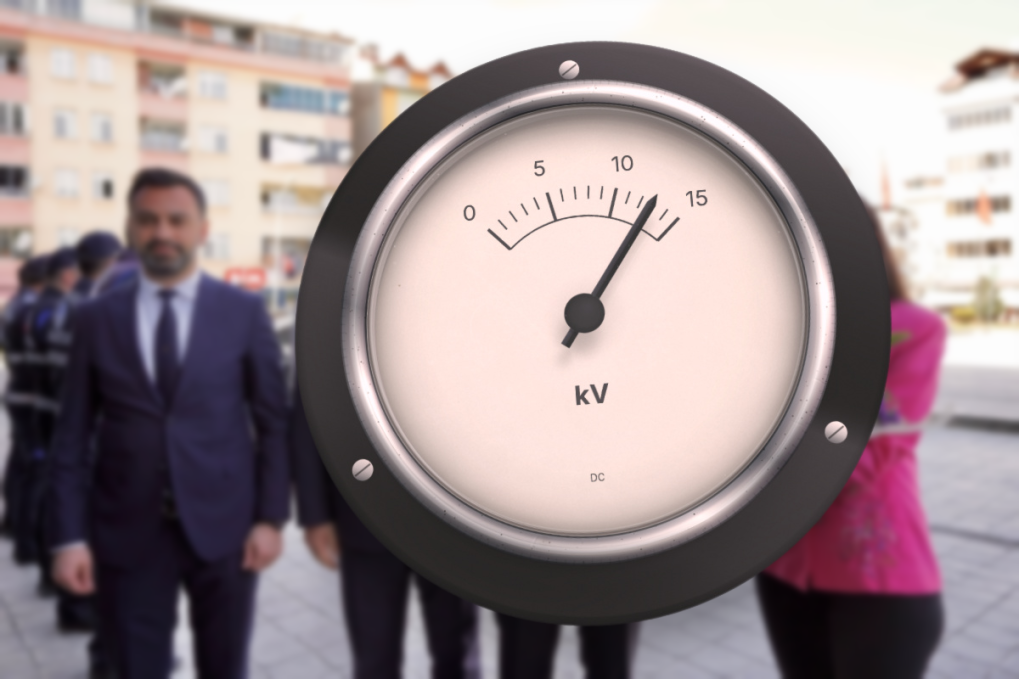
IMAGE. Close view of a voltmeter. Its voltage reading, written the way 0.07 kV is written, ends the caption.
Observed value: 13 kV
